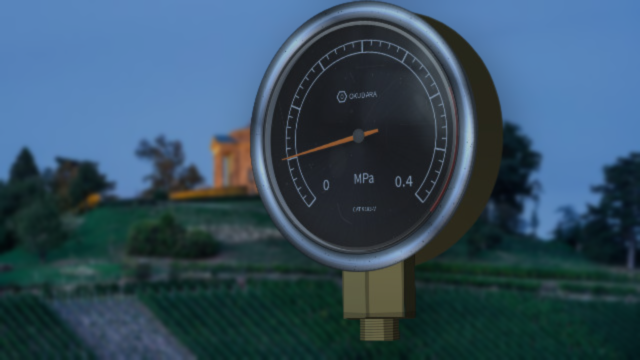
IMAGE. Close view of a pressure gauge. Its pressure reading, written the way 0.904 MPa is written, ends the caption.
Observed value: 0.05 MPa
